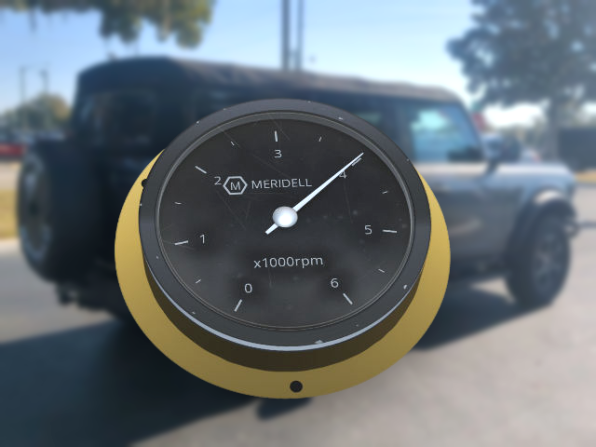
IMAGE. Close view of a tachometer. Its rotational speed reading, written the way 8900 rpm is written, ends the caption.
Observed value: 4000 rpm
